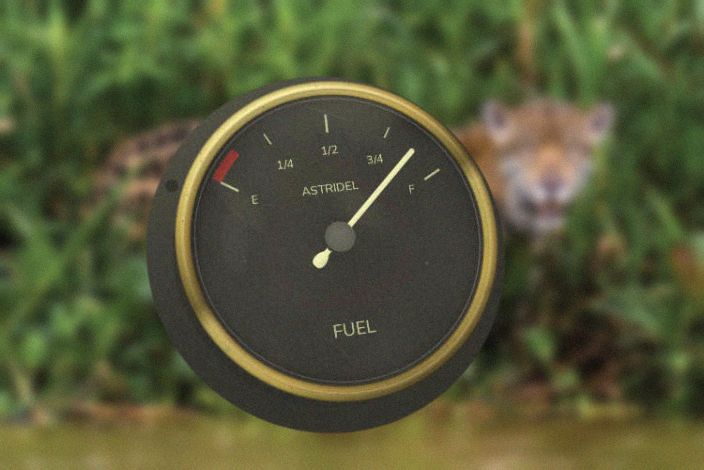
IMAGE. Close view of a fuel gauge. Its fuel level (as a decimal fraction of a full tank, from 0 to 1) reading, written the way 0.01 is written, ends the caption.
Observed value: 0.875
